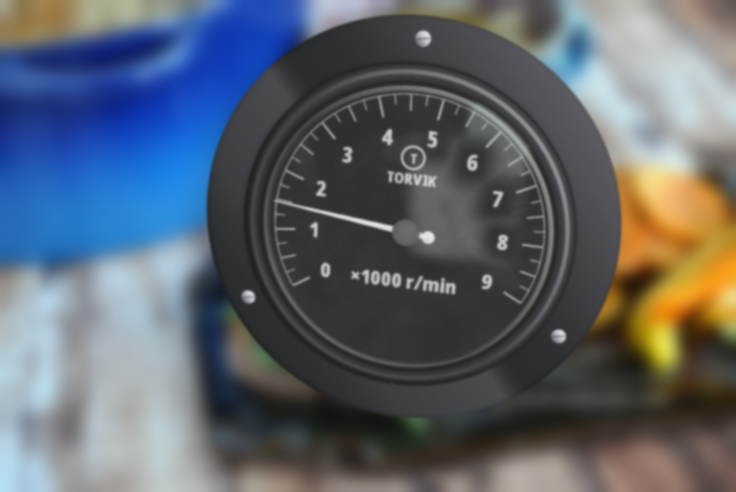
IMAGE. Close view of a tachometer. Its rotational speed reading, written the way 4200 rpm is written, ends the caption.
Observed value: 1500 rpm
